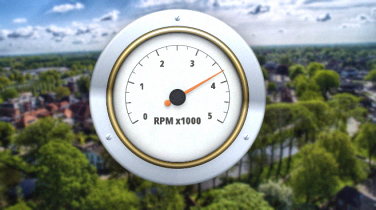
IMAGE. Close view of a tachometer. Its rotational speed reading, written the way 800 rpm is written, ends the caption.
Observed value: 3750 rpm
